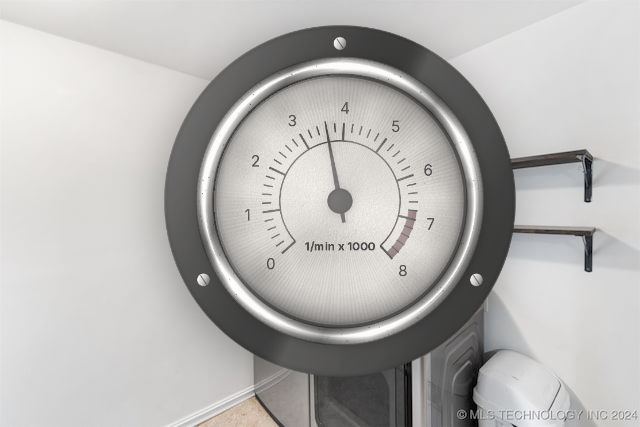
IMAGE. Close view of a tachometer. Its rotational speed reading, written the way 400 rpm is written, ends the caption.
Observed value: 3600 rpm
